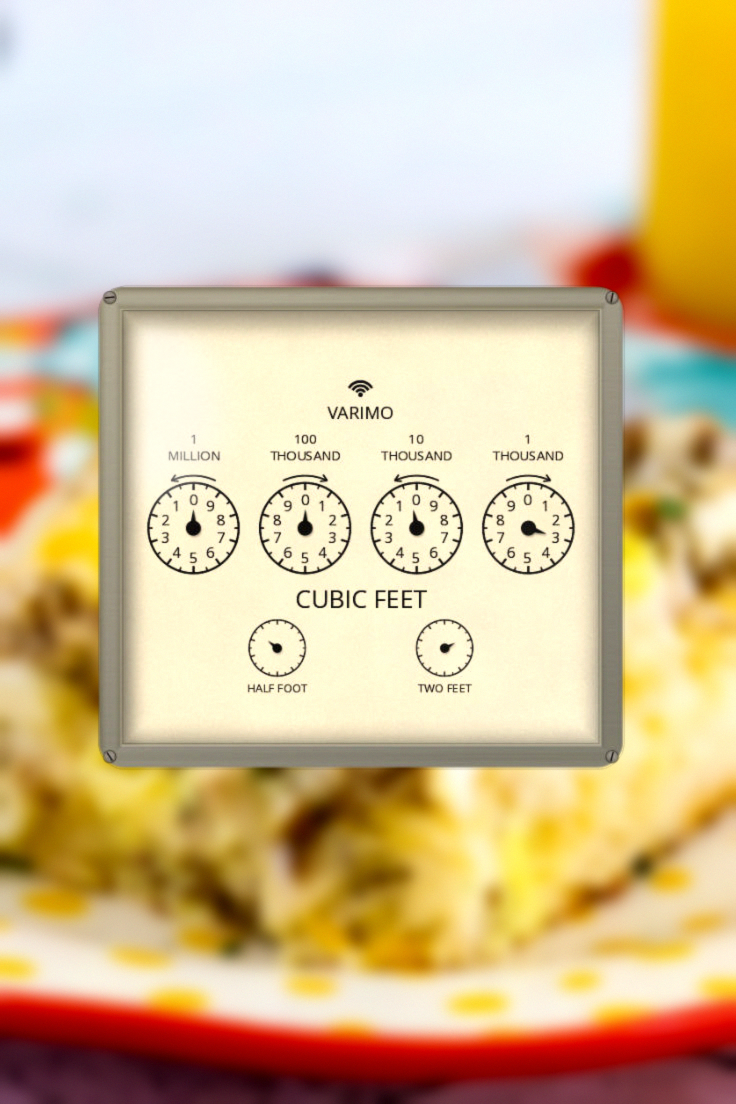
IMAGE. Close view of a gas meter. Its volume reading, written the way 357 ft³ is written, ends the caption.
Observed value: 300 ft³
